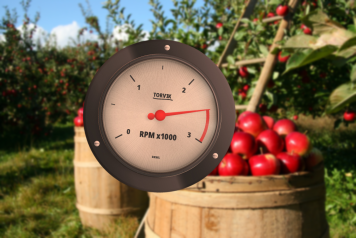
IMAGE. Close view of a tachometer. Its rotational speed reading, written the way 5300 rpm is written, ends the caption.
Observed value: 2500 rpm
